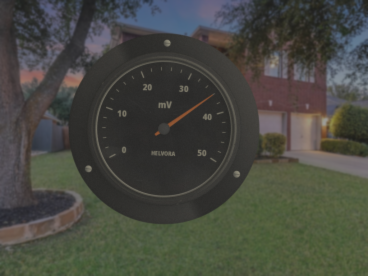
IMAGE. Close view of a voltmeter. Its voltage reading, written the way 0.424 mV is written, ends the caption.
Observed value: 36 mV
